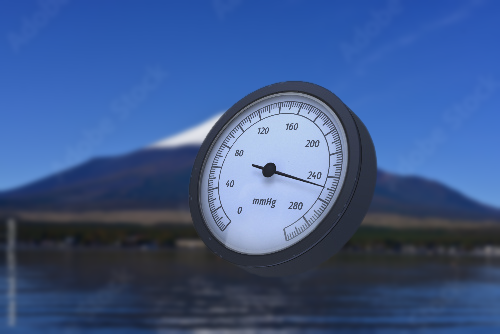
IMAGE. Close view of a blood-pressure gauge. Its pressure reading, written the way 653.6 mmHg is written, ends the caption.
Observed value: 250 mmHg
